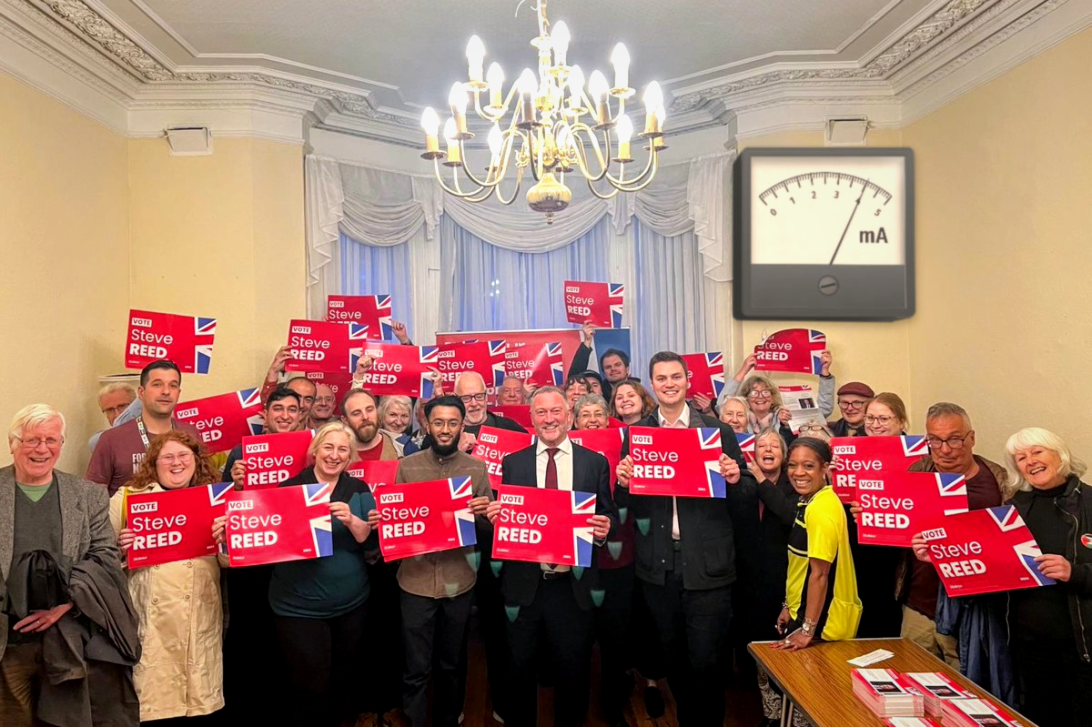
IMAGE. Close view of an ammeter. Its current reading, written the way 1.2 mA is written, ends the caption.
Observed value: 4 mA
